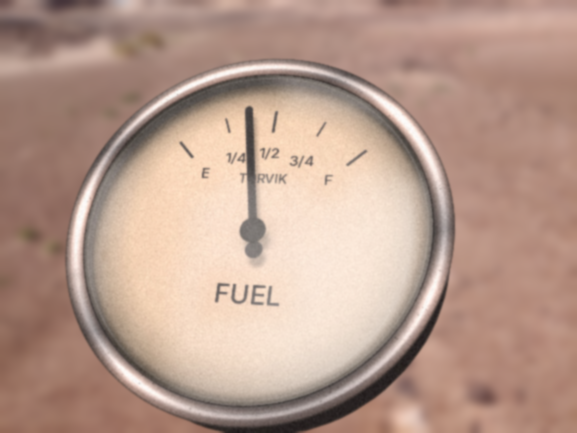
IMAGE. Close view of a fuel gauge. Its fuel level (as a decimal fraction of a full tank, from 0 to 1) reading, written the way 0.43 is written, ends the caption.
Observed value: 0.375
